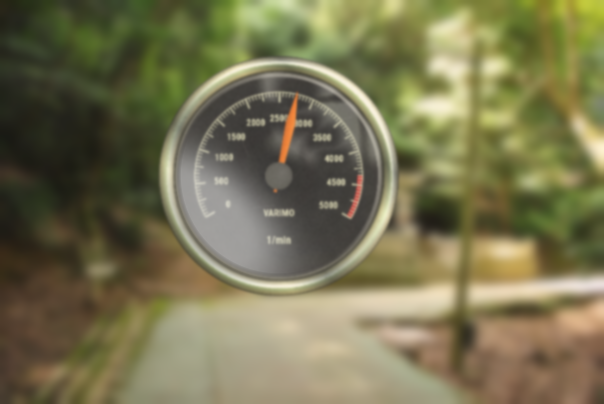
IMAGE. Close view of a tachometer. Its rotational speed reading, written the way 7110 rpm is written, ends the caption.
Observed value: 2750 rpm
